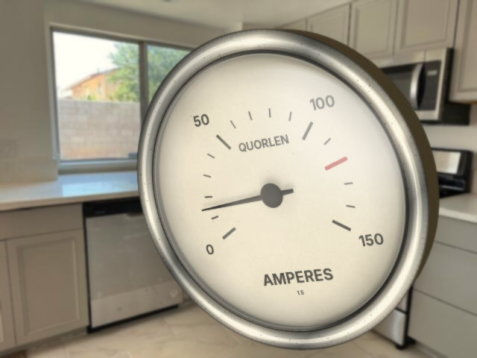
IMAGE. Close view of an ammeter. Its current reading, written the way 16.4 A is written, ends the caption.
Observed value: 15 A
